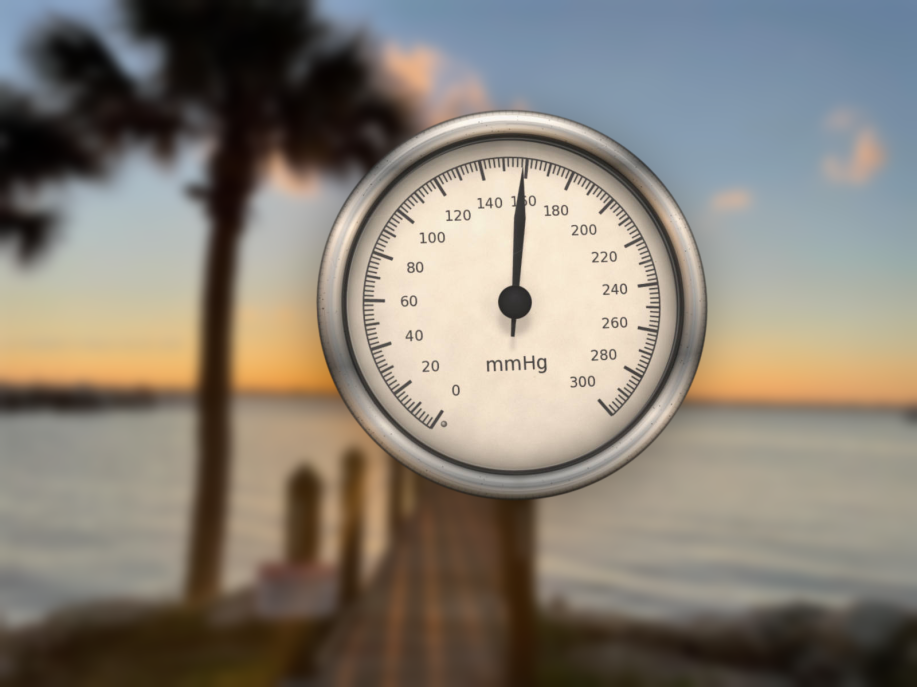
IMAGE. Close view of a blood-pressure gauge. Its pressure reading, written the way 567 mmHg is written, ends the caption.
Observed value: 158 mmHg
